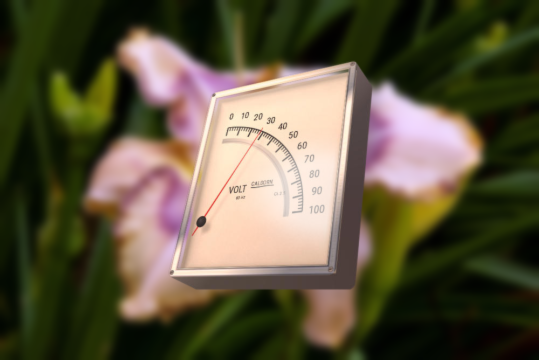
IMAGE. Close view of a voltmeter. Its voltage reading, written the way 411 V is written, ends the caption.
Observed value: 30 V
